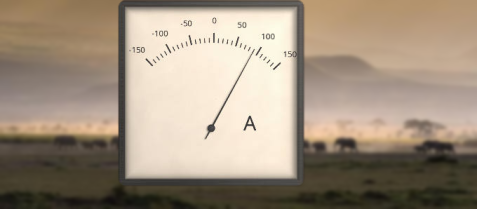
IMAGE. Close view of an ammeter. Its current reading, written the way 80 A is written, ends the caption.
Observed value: 90 A
